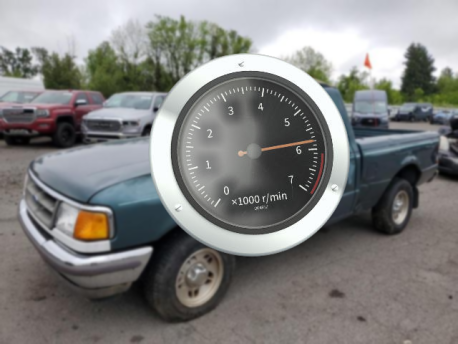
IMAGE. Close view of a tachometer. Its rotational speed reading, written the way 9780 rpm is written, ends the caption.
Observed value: 5800 rpm
